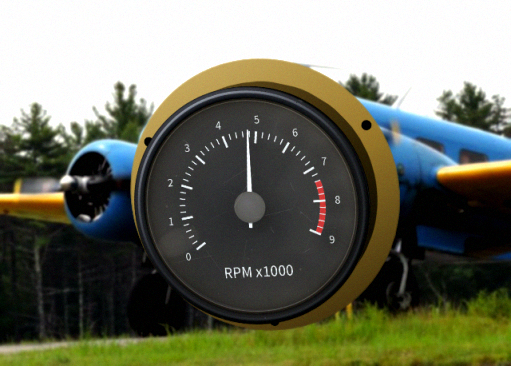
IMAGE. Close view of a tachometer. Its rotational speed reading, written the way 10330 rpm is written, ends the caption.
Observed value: 4800 rpm
